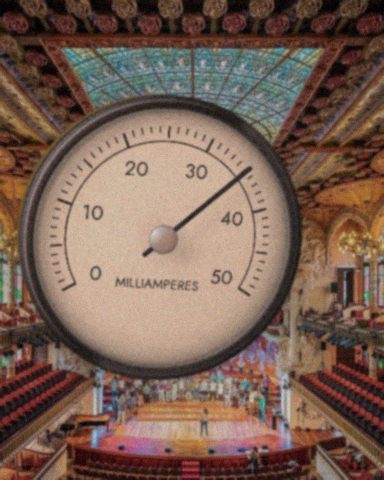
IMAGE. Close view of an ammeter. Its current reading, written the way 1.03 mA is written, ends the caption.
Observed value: 35 mA
